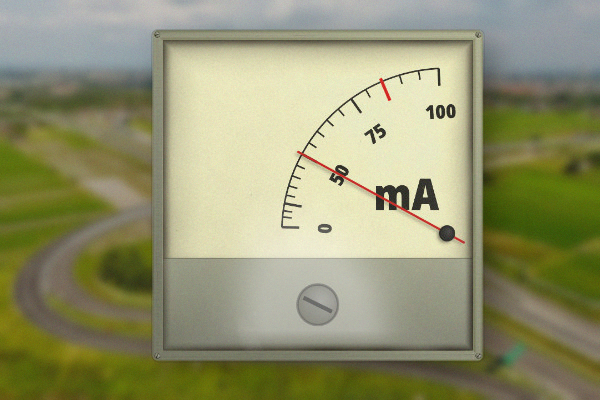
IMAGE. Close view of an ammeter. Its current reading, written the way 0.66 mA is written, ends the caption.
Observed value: 50 mA
